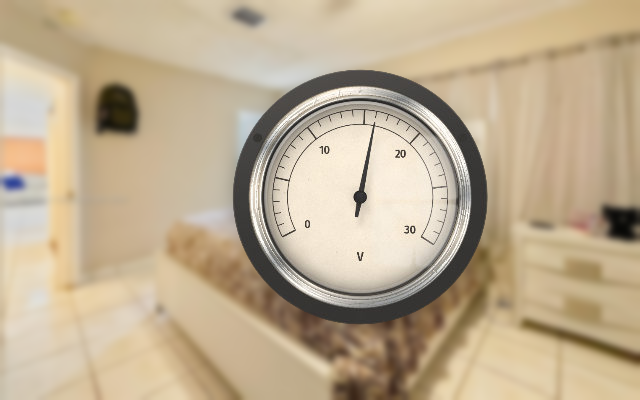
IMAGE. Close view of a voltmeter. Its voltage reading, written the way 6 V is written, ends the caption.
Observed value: 16 V
